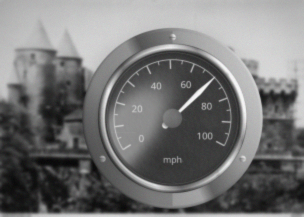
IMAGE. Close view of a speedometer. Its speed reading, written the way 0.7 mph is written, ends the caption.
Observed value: 70 mph
